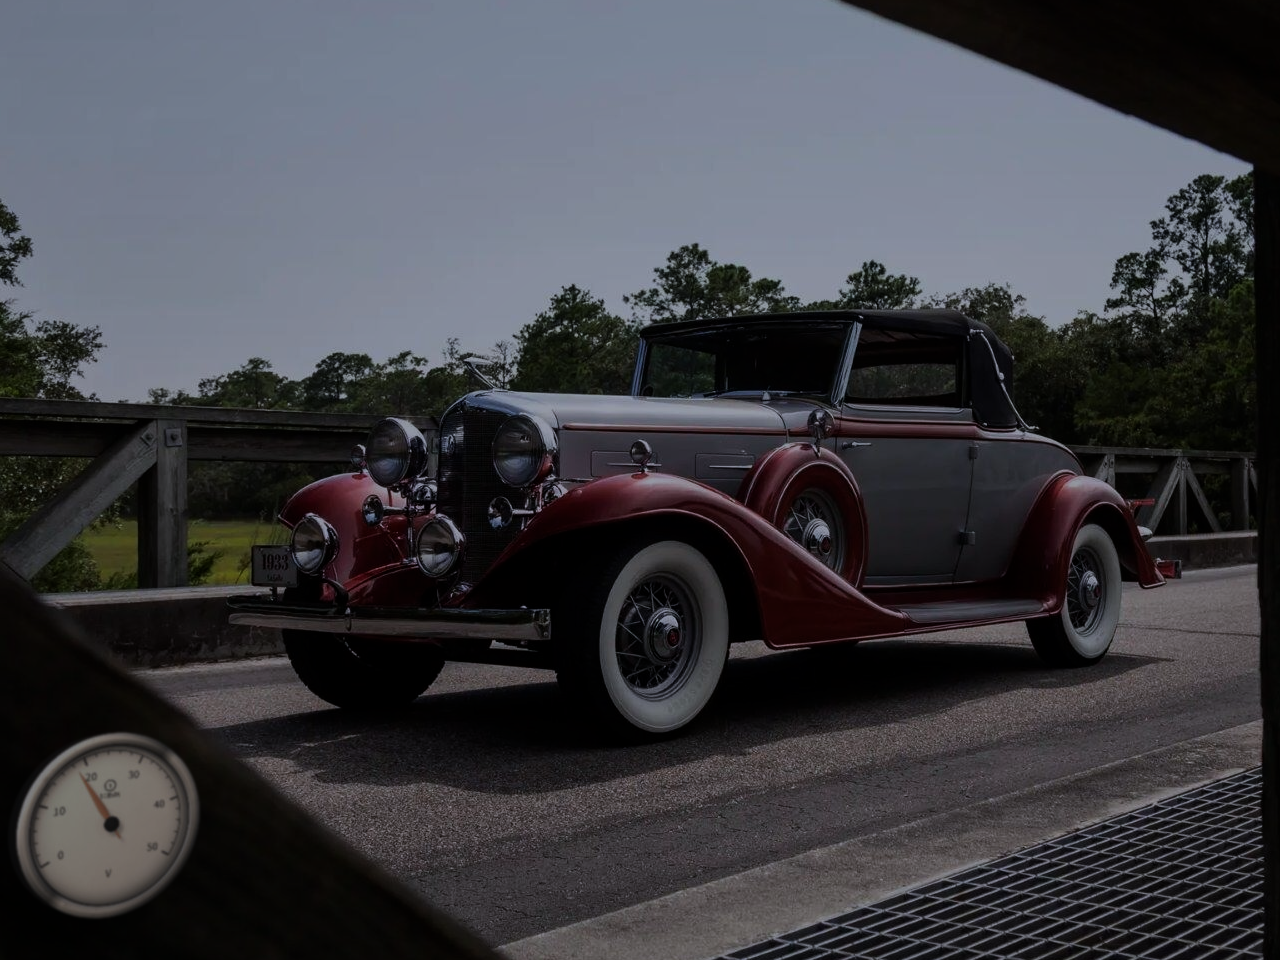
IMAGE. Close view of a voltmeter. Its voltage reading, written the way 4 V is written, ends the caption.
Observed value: 18 V
